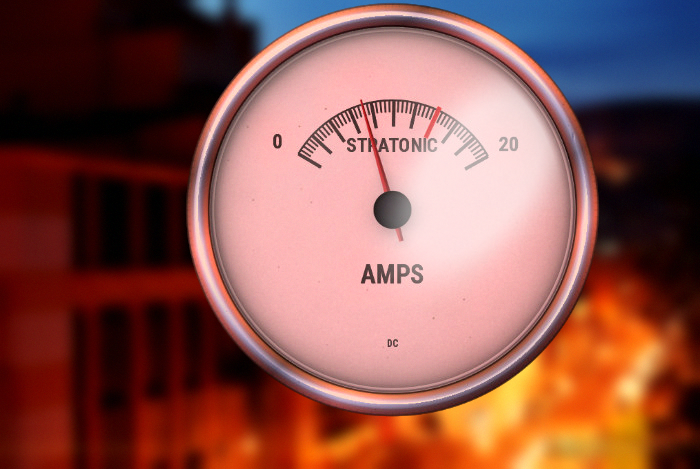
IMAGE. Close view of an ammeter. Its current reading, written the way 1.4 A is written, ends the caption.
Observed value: 7.2 A
